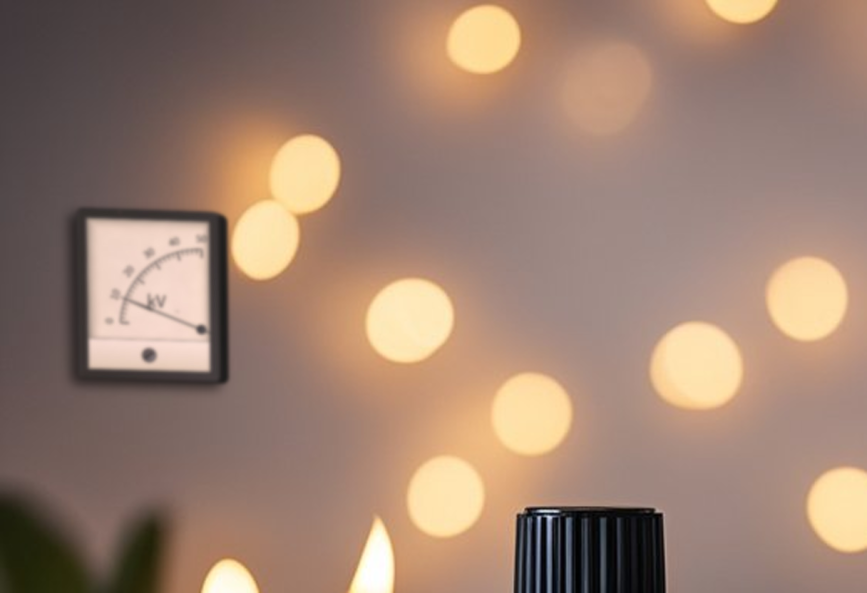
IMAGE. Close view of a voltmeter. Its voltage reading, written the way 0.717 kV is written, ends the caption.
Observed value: 10 kV
